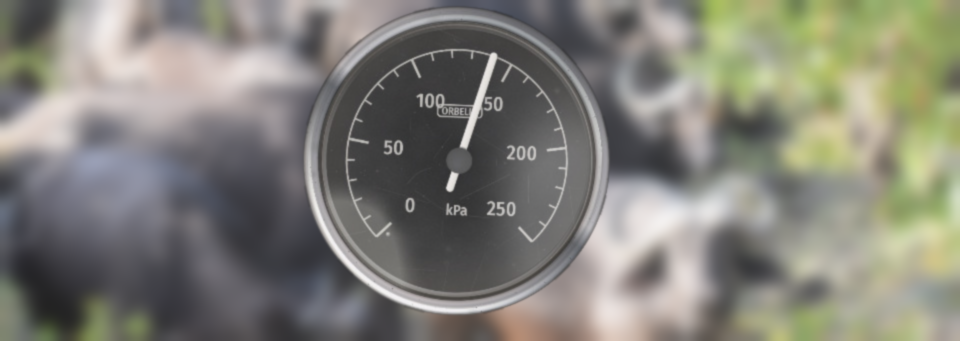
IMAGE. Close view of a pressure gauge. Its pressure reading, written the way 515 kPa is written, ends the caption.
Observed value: 140 kPa
